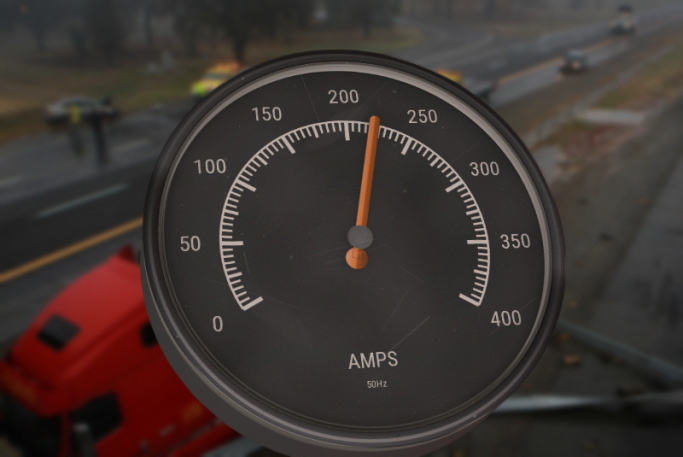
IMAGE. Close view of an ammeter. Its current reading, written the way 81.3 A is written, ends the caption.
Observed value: 220 A
